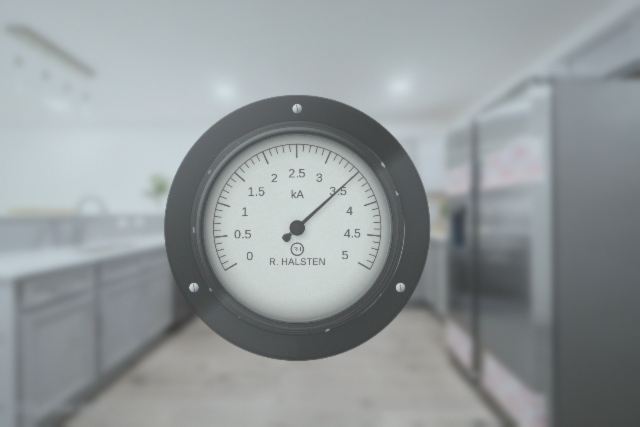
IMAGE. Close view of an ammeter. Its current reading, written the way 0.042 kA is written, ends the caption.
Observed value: 3.5 kA
